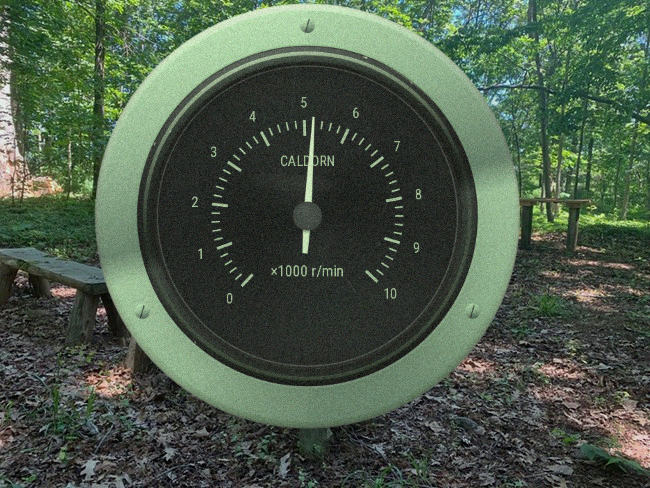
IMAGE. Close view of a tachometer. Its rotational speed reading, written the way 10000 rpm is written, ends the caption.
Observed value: 5200 rpm
